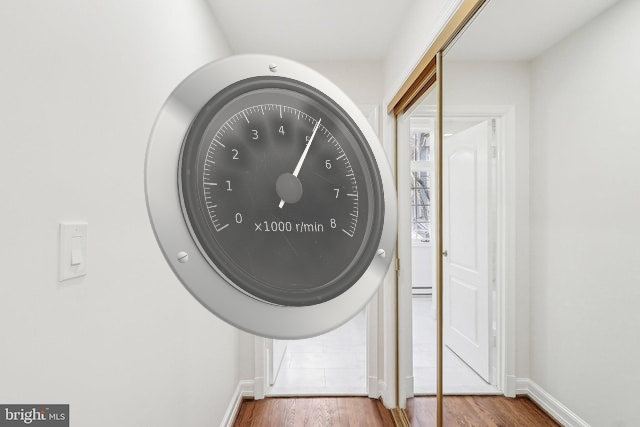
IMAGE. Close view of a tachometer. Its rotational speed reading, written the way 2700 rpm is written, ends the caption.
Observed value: 5000 rpm
